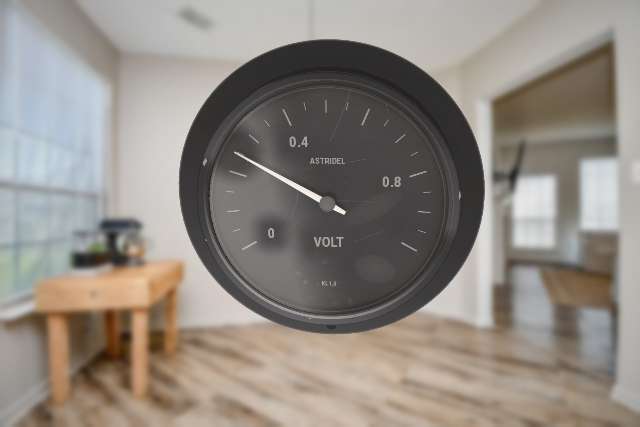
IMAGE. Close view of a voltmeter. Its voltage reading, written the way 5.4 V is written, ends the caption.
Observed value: 0.25 V
